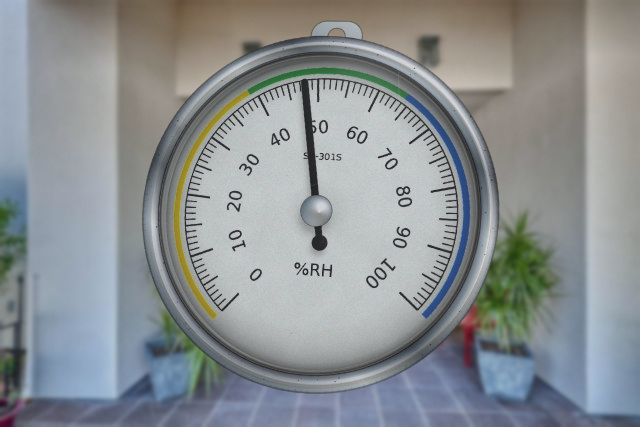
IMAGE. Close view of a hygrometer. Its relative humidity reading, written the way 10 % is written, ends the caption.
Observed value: 48 %
